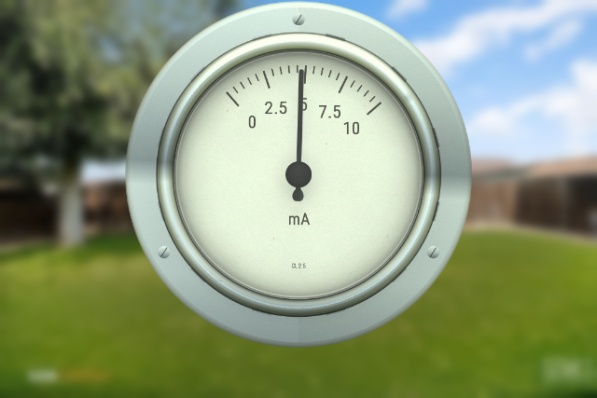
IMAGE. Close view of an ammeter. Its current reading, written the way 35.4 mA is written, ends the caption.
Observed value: 4.75 mA
